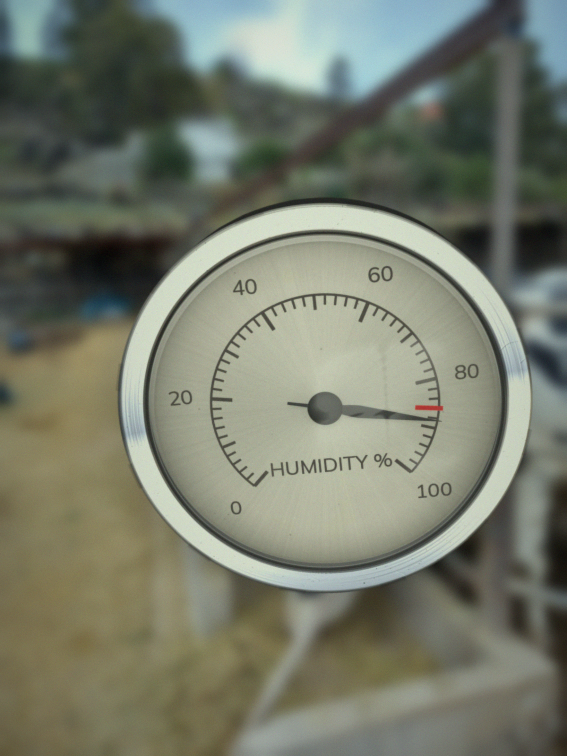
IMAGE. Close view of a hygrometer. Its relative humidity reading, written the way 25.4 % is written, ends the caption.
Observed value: 88 %
